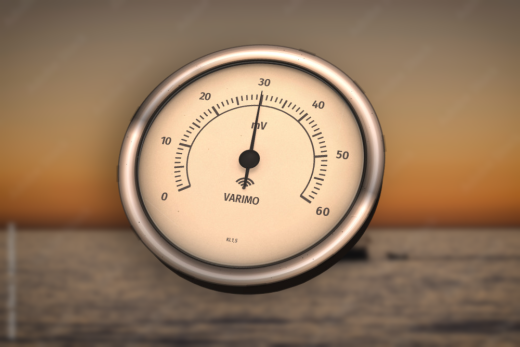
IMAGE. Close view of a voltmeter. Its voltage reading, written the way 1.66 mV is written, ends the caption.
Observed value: 30 mV
